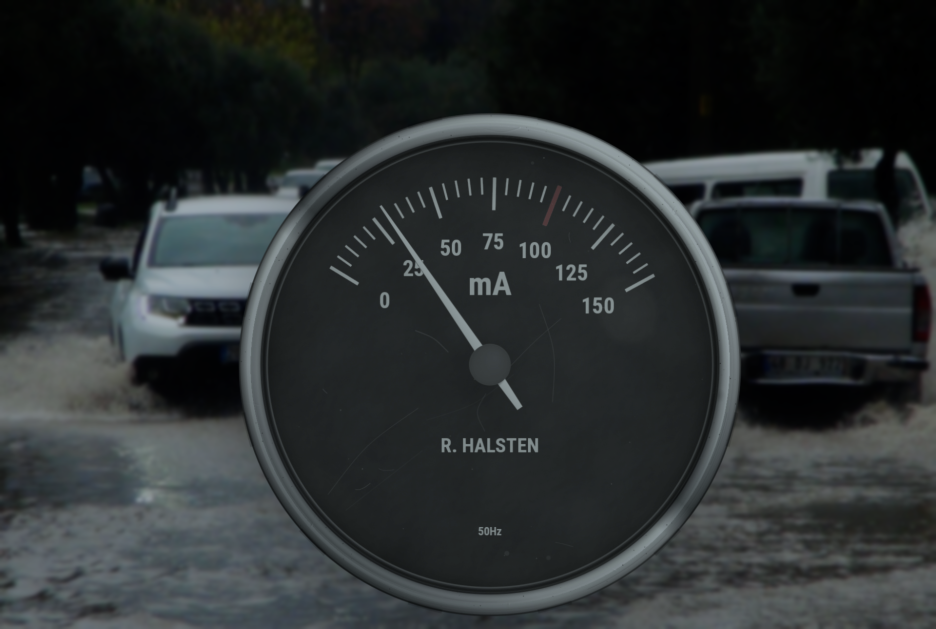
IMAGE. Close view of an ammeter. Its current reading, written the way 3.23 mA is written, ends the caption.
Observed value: 30 mA
